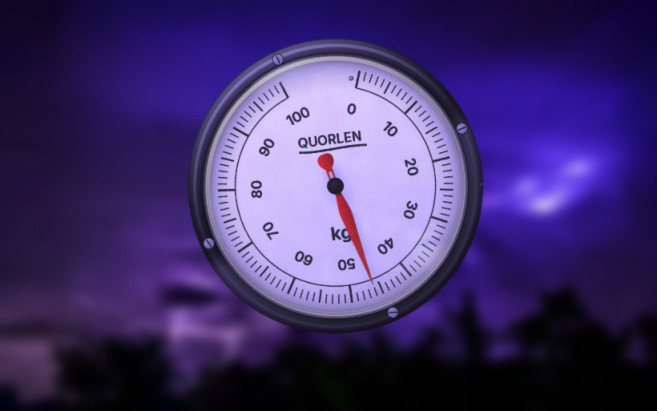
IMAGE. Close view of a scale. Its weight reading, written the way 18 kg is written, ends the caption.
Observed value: 46 kg
